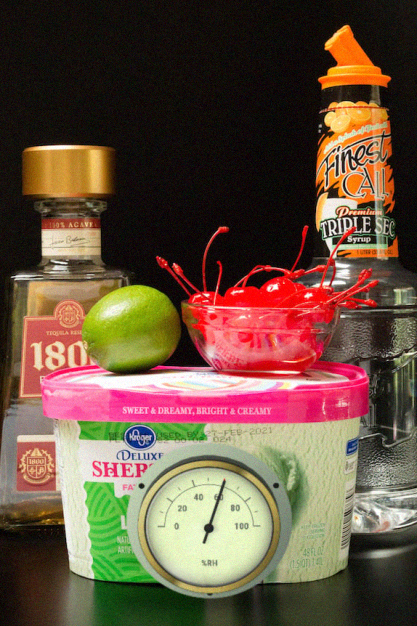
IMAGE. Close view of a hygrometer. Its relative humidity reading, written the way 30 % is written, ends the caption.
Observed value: 60 %
